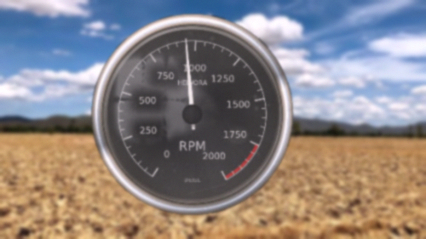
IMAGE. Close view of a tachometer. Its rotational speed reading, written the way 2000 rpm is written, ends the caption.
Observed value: 950 rpm
